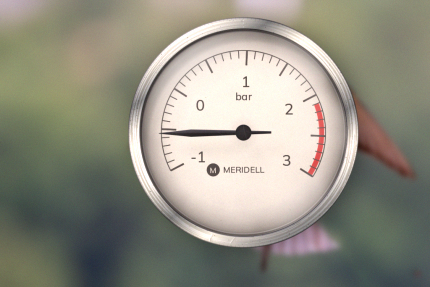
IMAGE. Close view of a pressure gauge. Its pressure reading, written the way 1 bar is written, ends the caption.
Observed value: -0.55 bar
